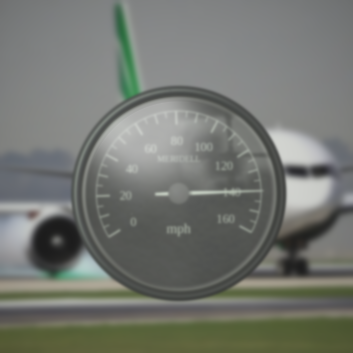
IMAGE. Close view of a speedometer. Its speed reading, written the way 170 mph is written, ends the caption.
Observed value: 140 mph
